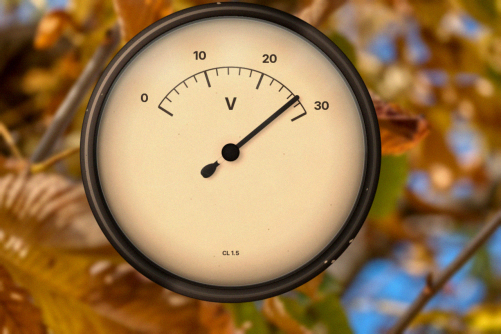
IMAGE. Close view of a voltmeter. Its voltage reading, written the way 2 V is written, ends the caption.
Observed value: 27 V
